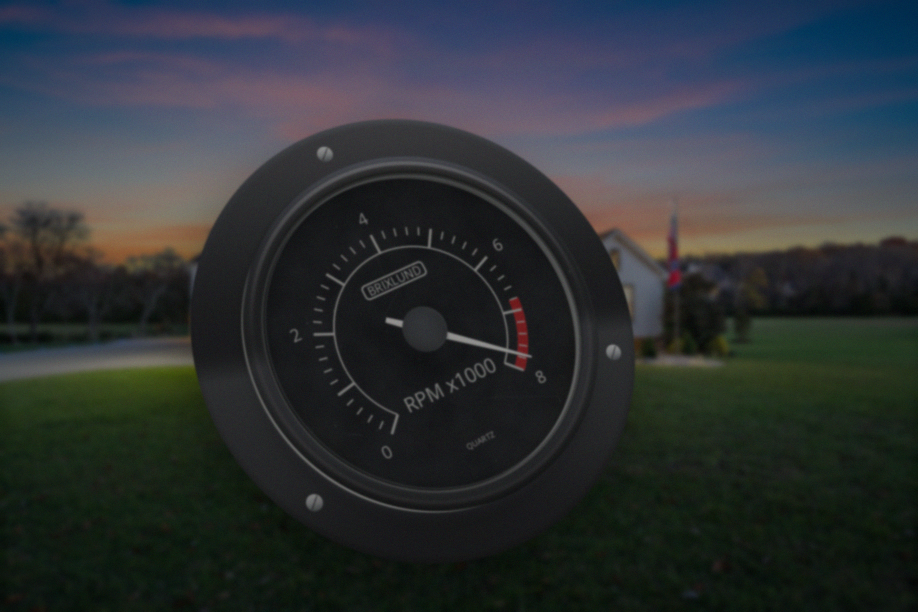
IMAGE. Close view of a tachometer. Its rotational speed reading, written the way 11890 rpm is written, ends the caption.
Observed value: 7800 rpm
